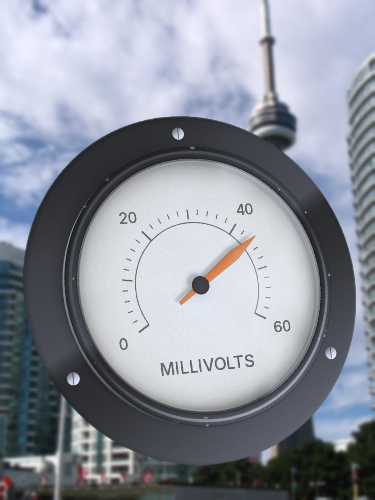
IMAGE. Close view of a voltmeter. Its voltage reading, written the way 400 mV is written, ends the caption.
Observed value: 44 mV
